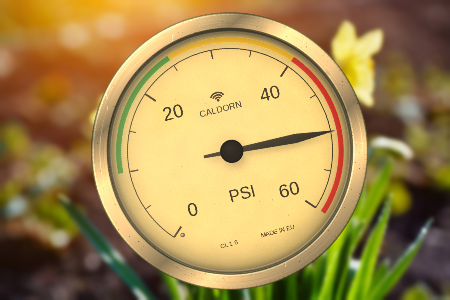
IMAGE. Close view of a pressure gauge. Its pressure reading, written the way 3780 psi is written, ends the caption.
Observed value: 50 psi
